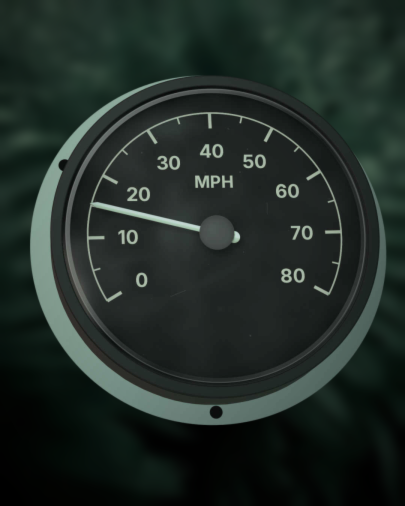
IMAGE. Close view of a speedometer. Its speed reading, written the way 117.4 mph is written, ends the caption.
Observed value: 15 mph
